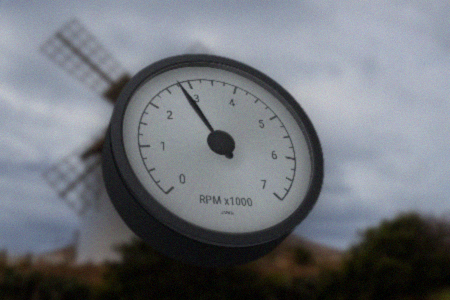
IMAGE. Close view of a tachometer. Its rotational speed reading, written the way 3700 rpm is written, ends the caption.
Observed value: 2750 rpm
